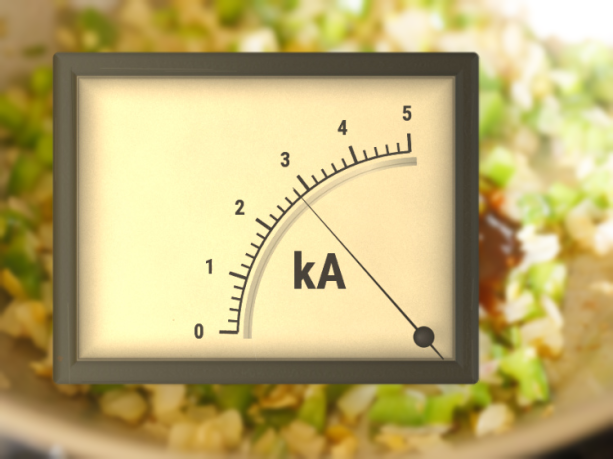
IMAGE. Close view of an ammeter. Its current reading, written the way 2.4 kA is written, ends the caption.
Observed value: 2.8 kA
